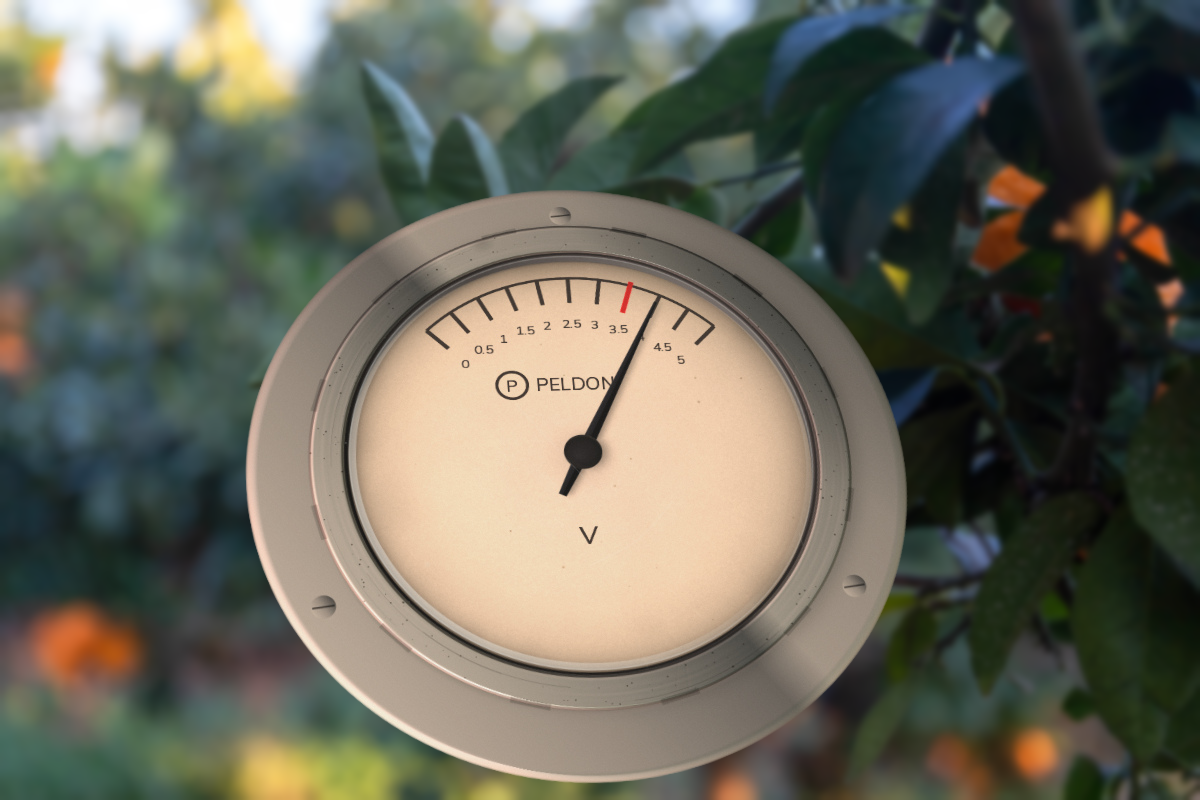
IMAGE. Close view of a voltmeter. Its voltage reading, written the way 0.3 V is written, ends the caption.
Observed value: 4 V
